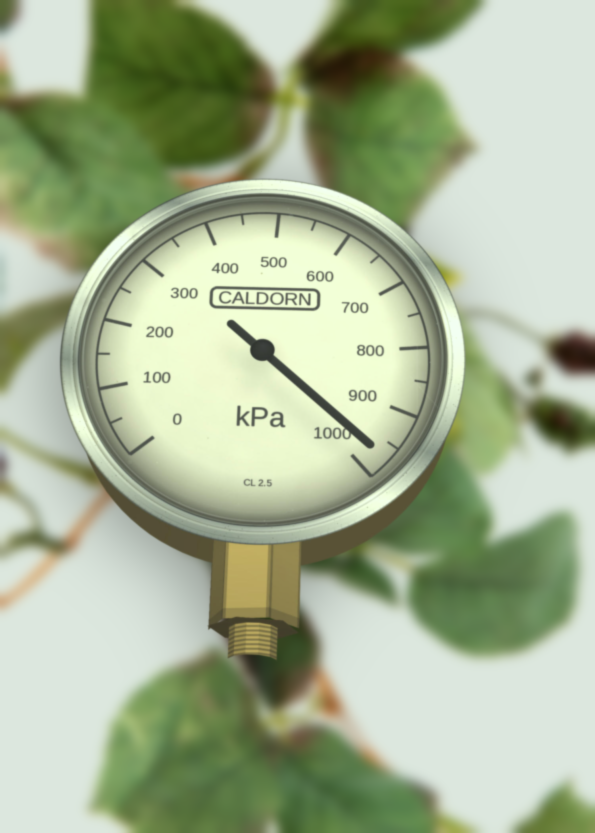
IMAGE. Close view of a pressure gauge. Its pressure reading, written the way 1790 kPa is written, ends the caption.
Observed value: 975 kPa
